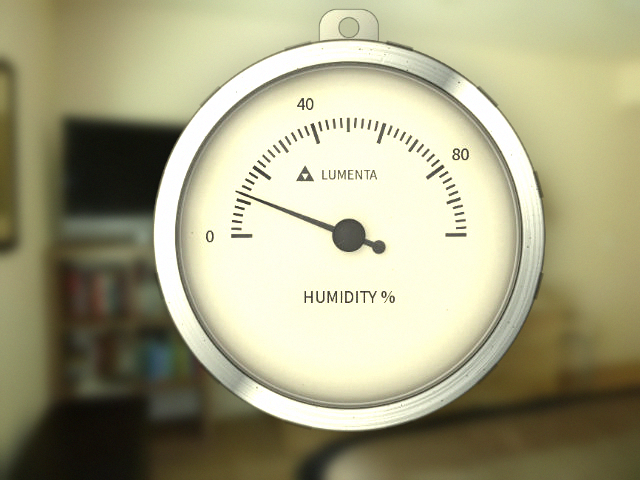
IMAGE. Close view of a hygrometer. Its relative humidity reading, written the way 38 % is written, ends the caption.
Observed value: 12 %
